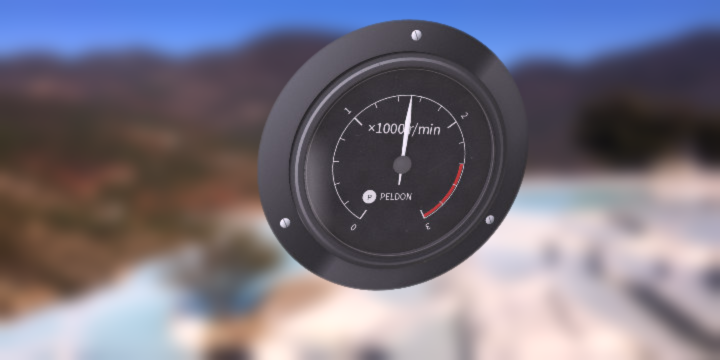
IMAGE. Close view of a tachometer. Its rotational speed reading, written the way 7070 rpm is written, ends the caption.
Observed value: 1500 rpm
